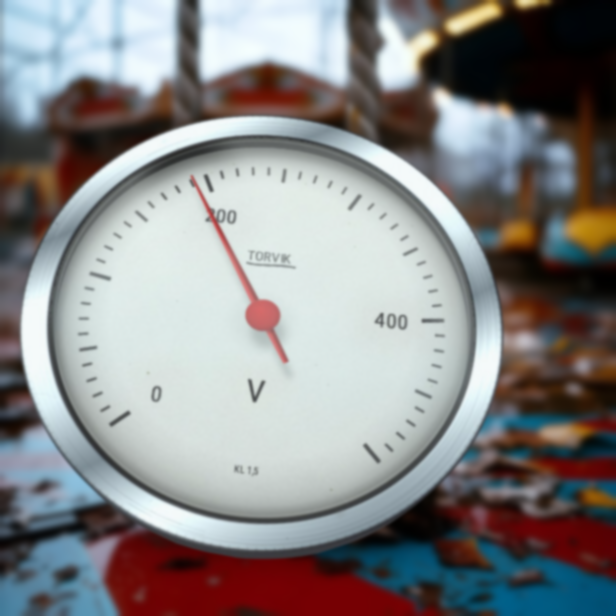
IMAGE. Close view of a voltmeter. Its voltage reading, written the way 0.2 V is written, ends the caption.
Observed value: 190 V
